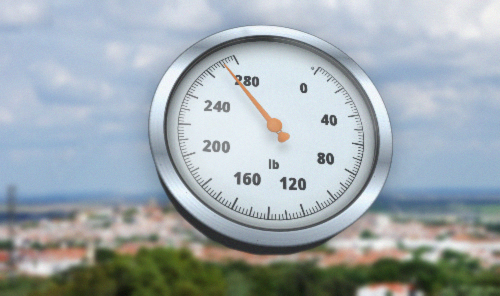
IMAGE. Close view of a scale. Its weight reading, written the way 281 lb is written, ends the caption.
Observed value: 270 lb
